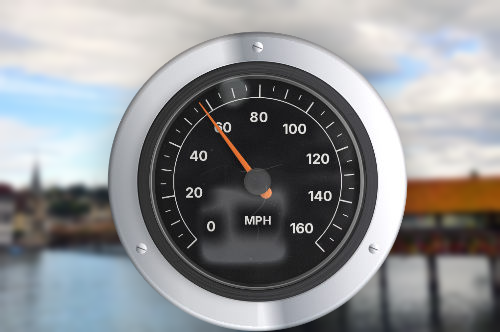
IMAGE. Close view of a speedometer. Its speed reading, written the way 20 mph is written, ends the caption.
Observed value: 57.5 mph
